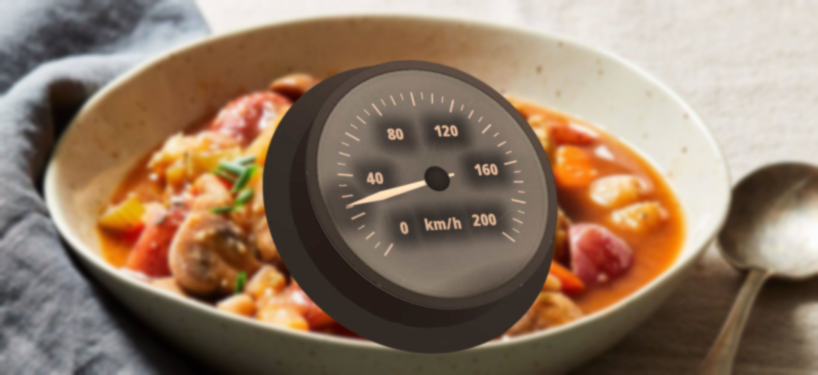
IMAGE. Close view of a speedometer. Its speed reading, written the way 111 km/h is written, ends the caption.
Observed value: 25 km/h
